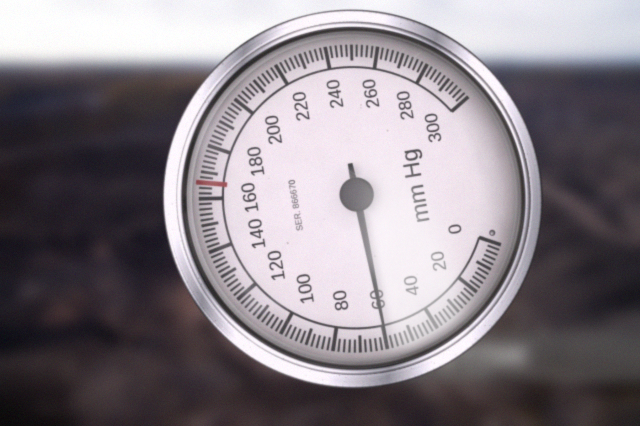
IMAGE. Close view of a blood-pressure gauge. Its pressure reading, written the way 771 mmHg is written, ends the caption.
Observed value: 60 mmHg
